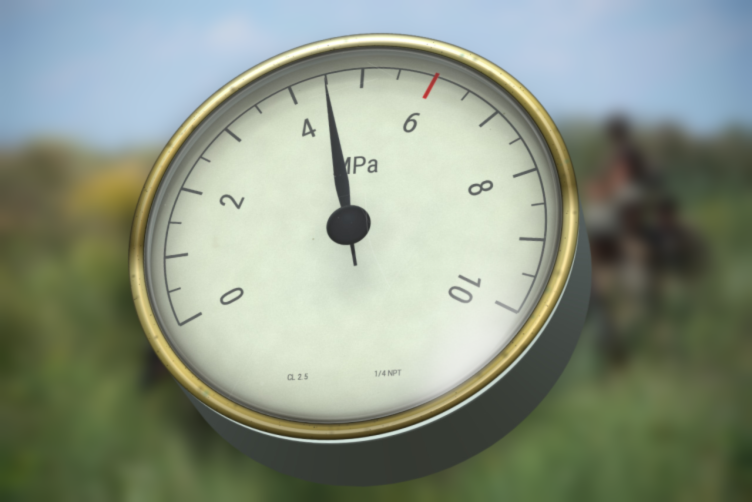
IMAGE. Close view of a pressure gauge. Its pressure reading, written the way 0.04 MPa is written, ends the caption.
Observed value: 4.5 MPa
